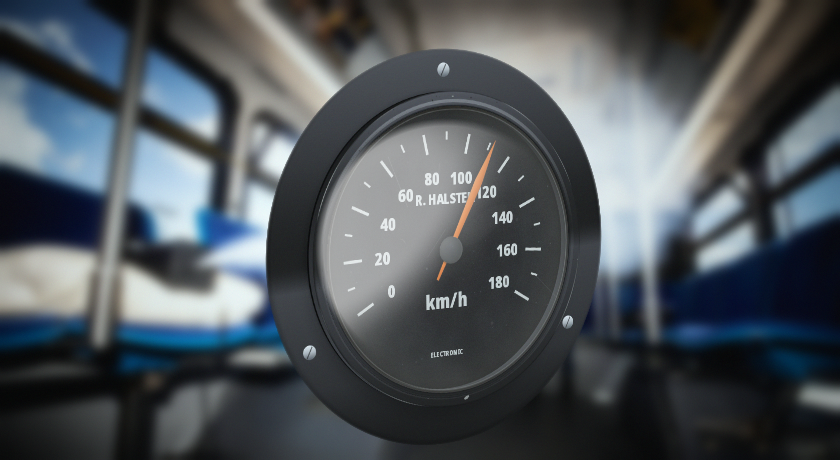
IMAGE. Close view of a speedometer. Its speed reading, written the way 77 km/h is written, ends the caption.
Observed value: 110 km/h
